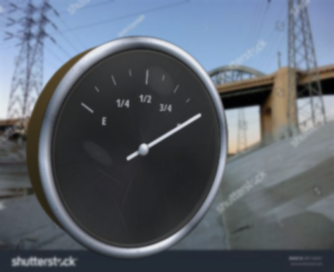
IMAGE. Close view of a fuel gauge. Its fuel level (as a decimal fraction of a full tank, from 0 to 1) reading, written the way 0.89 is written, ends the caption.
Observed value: 1
